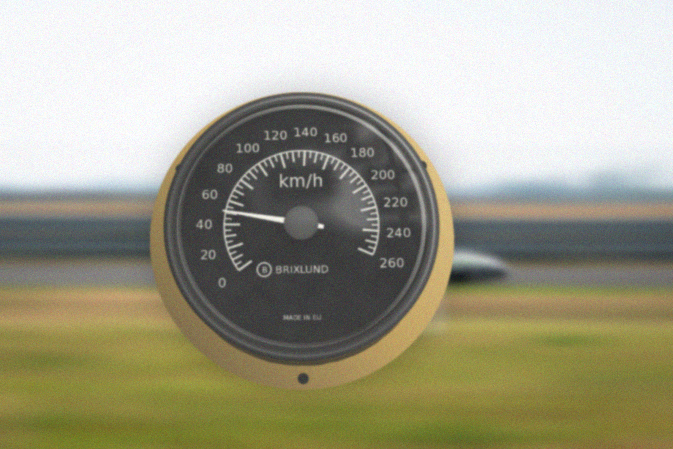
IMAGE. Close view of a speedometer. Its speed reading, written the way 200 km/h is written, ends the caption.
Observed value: 50 km/h
